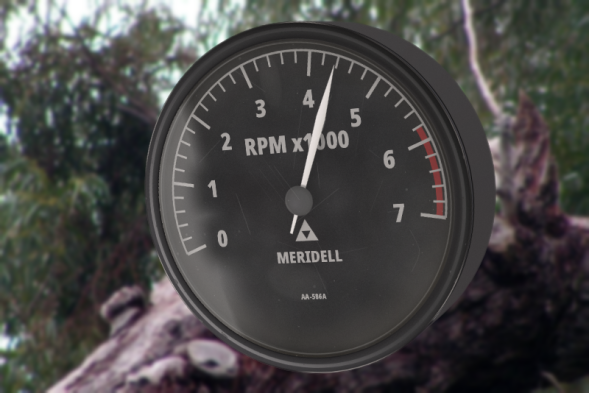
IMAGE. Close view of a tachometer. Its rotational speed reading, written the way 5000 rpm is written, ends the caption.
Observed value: 4400 rpm
